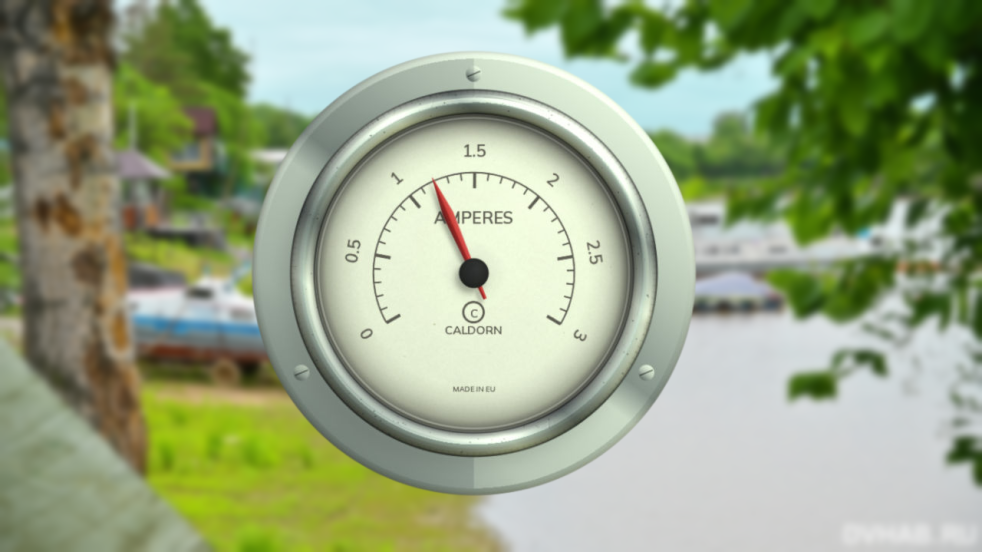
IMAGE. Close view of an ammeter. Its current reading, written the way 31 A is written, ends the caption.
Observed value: 1.2 A
